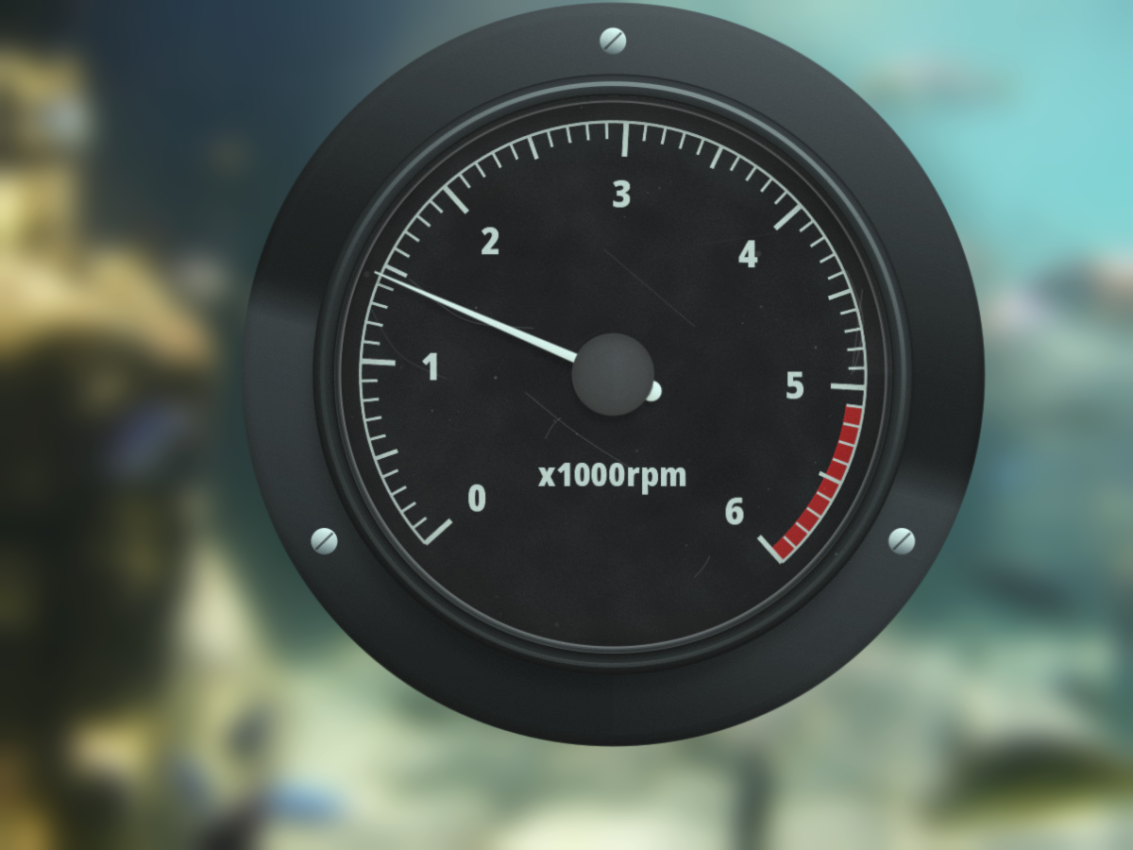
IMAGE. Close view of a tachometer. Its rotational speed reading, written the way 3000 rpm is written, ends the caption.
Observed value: 1450 rpm
